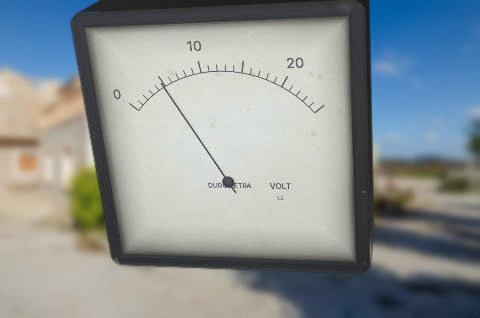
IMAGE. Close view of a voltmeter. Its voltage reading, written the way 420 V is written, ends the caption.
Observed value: 5 V
